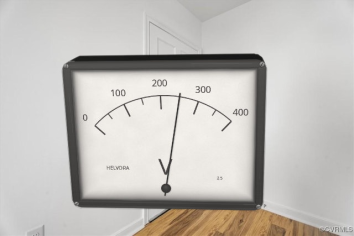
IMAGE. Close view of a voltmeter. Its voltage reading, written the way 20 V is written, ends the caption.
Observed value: 250 V
